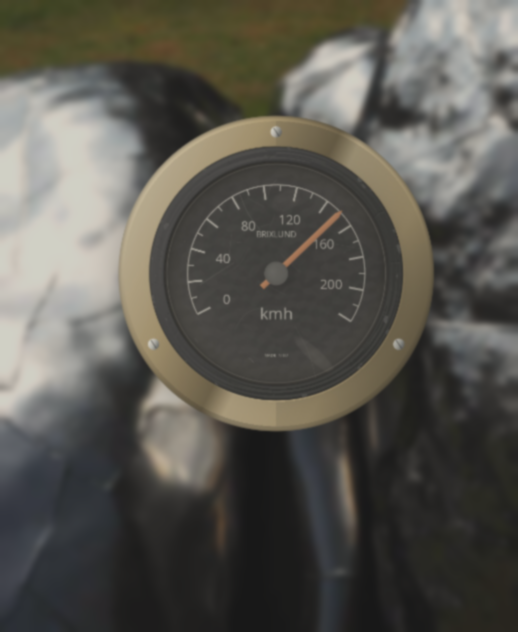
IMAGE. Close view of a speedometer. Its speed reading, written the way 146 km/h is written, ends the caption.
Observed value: 150 km/h
